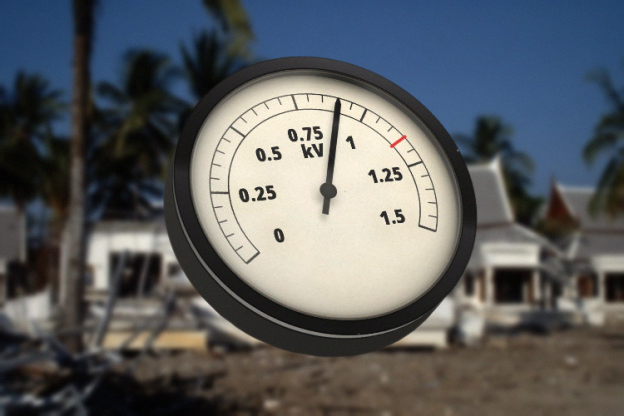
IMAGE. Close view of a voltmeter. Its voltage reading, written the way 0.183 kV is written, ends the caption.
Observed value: 0.9 kV
